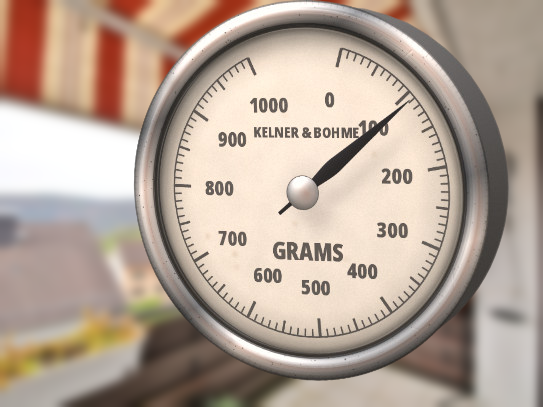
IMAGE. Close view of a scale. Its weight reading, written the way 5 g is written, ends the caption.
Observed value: 110 g
